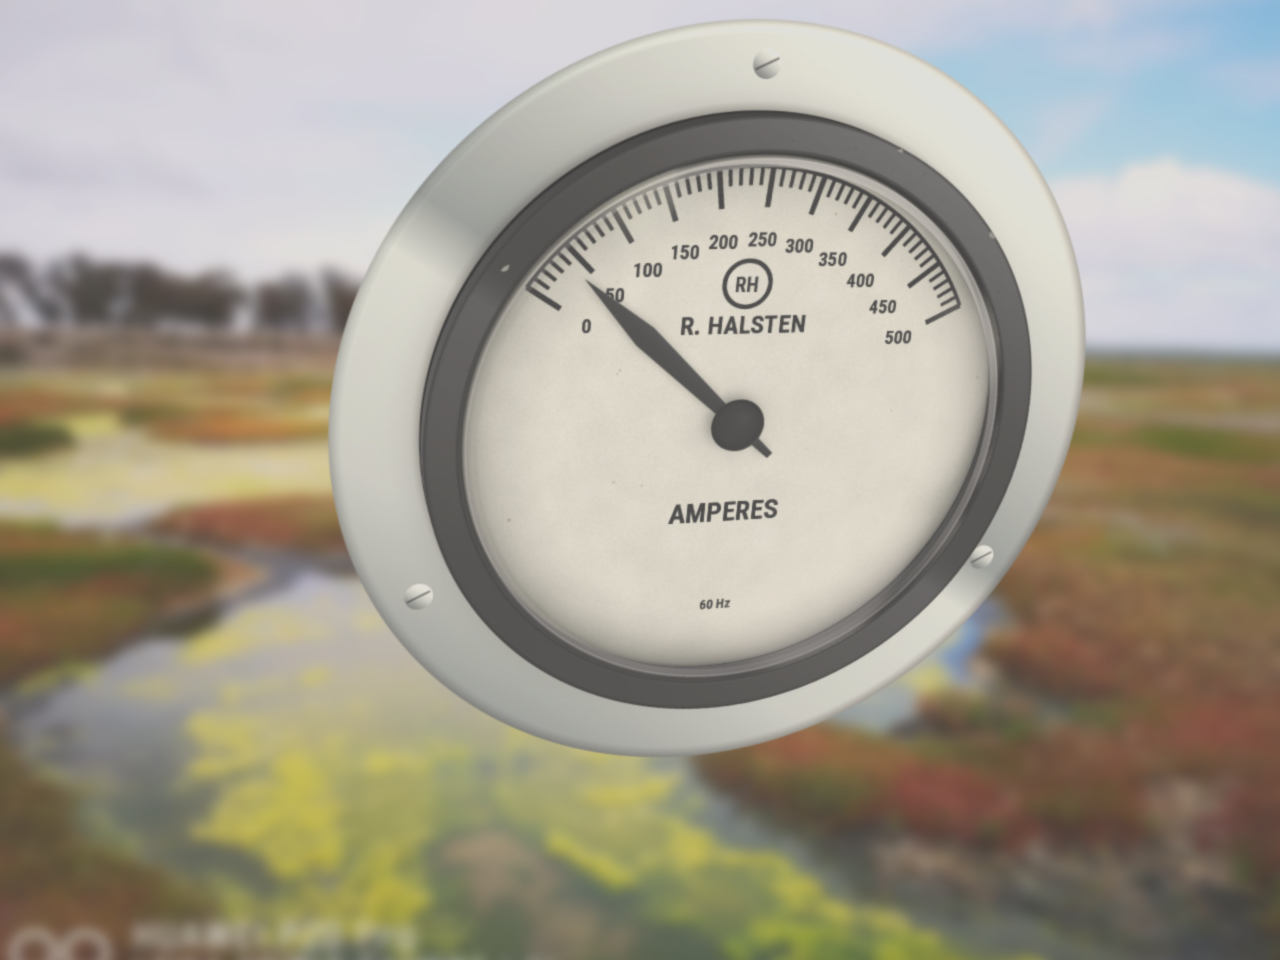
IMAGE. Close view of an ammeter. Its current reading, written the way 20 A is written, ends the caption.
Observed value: 40 A
